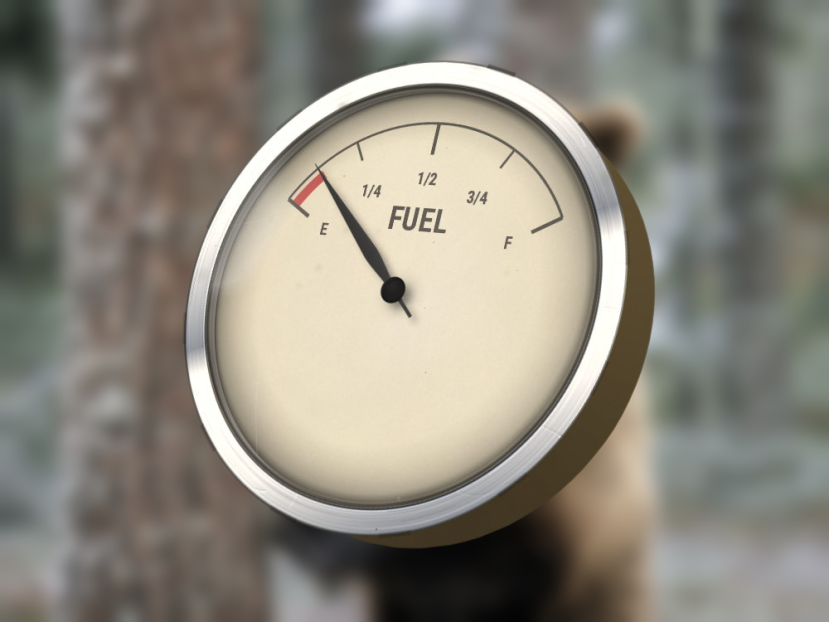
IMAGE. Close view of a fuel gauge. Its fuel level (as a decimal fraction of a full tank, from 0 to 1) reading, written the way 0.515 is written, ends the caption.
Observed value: 0.125
